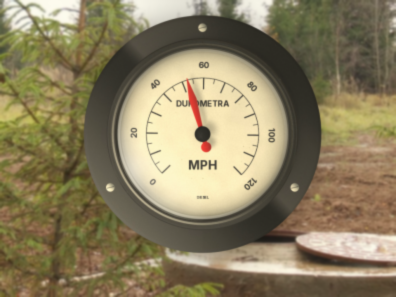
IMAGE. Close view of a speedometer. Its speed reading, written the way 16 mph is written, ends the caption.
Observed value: 52.5 mph
